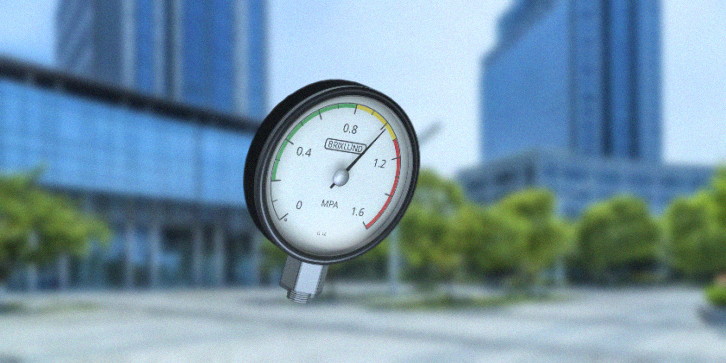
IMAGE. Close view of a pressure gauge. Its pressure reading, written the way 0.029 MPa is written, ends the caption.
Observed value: 1 MPa
